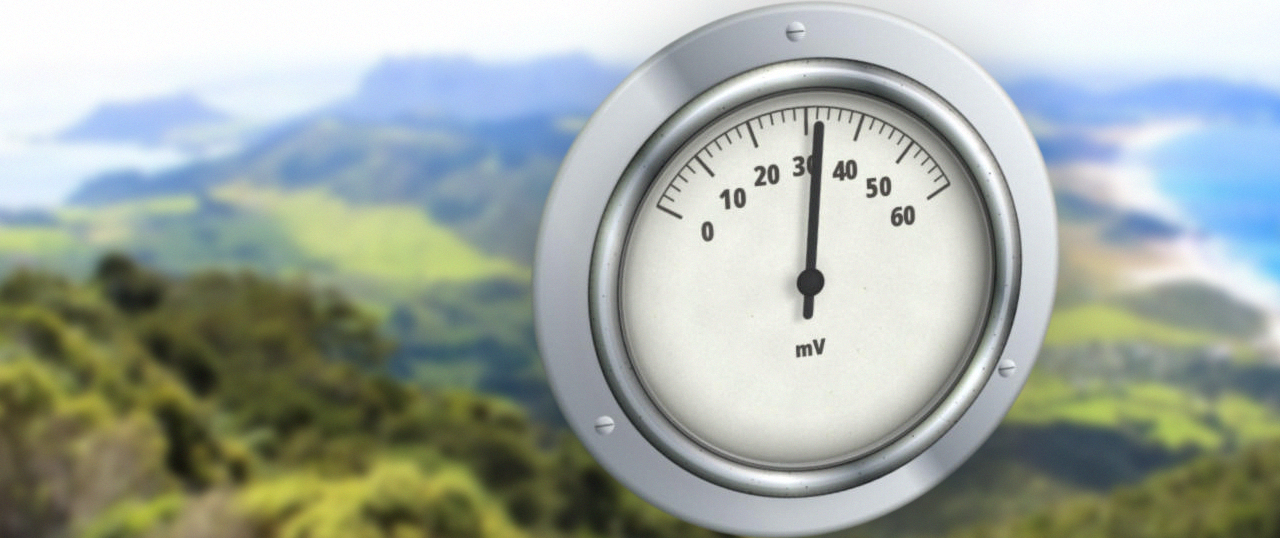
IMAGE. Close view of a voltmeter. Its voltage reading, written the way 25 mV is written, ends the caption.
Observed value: 32 mV
